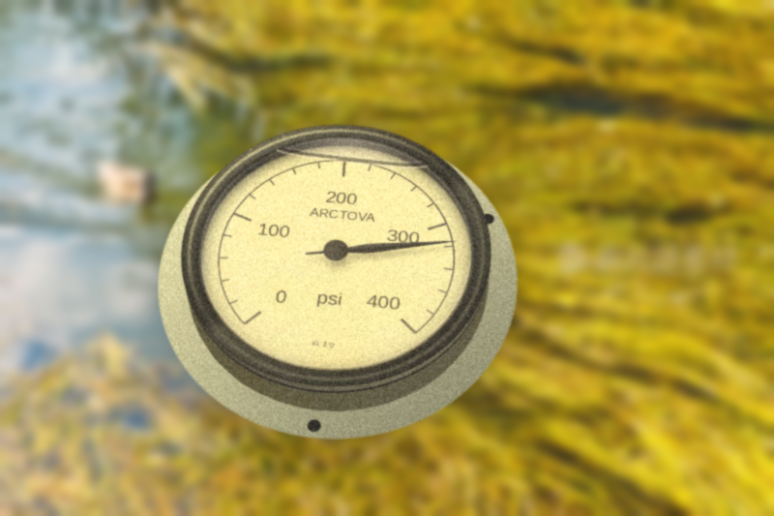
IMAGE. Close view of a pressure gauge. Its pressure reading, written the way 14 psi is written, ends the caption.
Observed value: 320 psi
